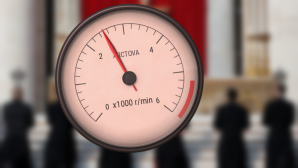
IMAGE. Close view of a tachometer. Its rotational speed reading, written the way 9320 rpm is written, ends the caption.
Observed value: 2500 rpm
